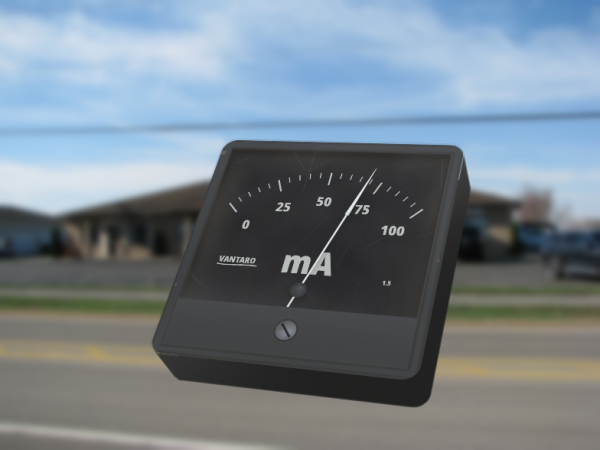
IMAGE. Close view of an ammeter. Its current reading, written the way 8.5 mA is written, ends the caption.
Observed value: 70 mA
